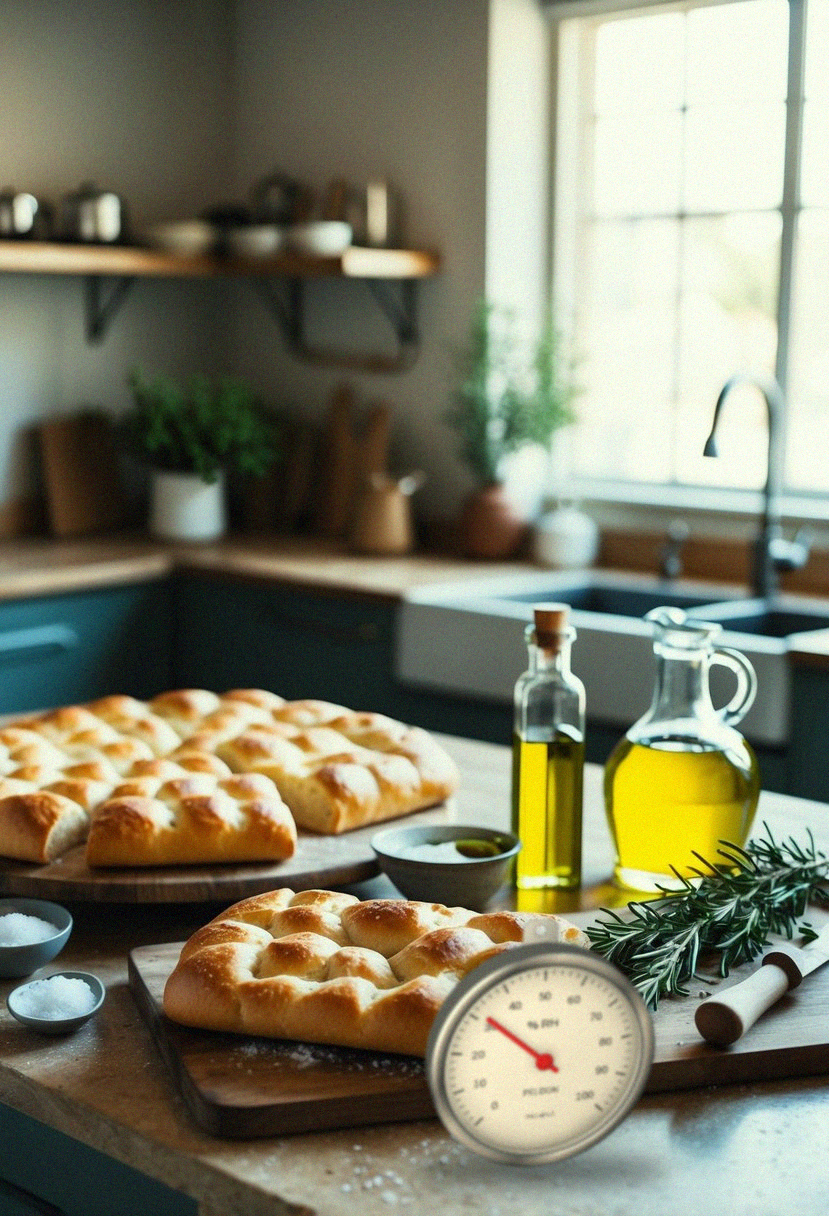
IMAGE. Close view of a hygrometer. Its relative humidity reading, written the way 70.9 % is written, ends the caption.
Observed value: 32 %
